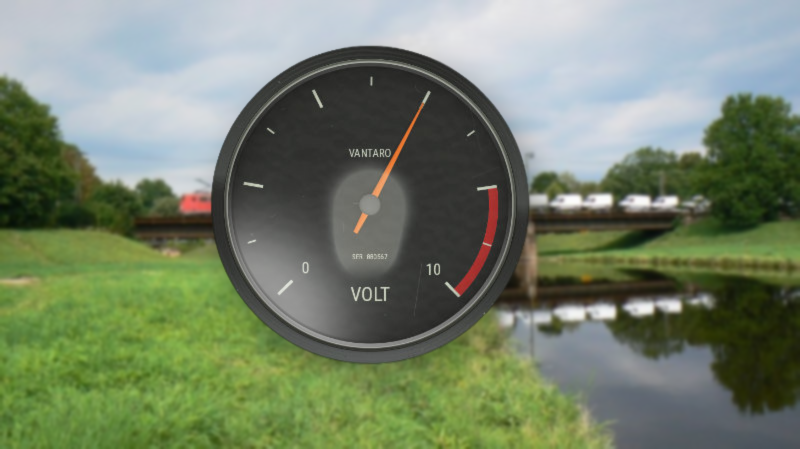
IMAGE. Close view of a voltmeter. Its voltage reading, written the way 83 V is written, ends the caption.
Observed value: 6 V
